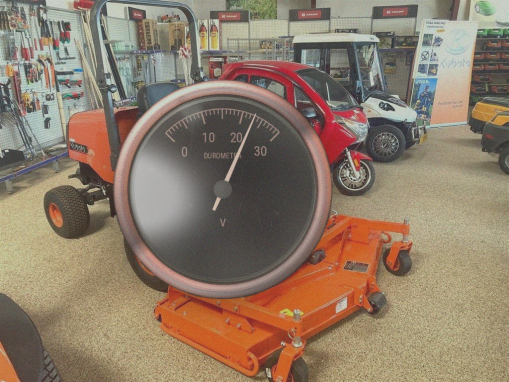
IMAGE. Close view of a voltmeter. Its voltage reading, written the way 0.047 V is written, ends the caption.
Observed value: 23 V
